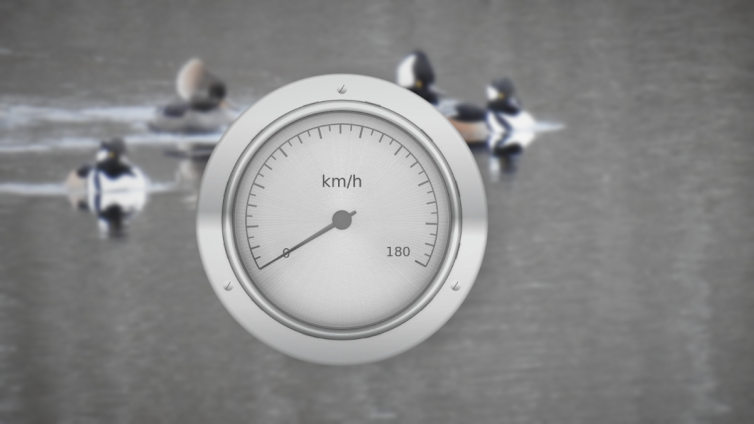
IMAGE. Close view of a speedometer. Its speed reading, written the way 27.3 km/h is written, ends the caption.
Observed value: 0 km/h
